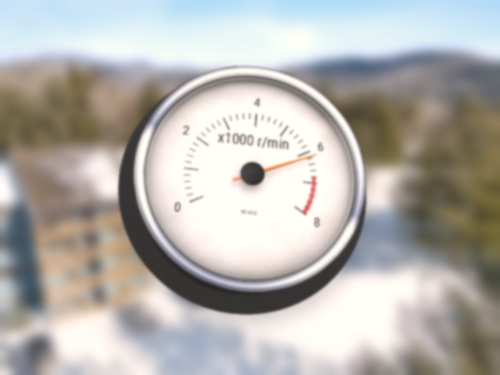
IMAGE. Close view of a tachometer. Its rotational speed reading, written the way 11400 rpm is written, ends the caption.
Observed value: 6200 rpm
